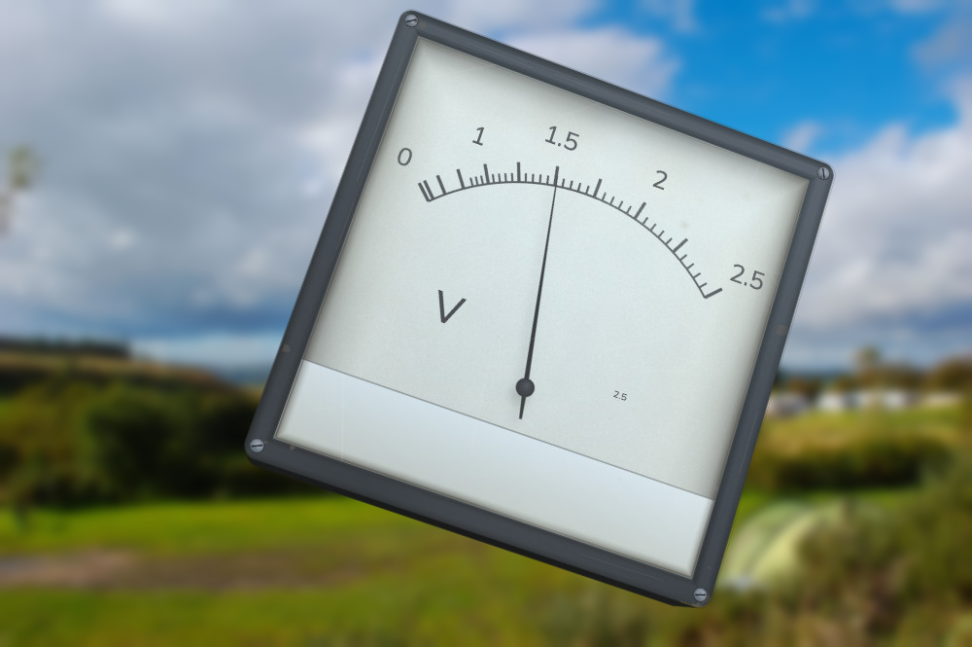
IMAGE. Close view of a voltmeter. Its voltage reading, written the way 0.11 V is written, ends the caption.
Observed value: 1.5 V
